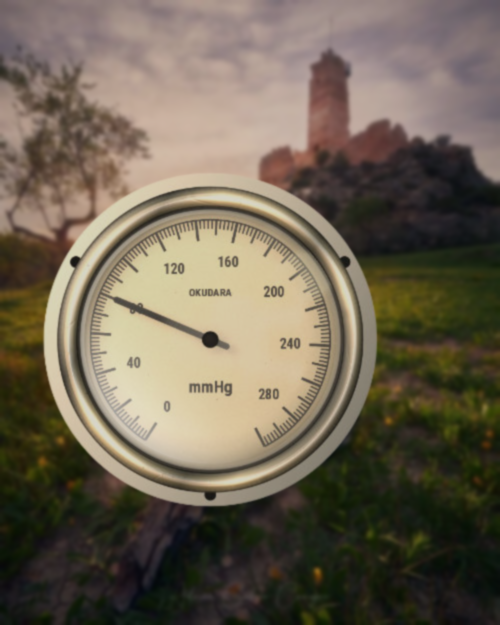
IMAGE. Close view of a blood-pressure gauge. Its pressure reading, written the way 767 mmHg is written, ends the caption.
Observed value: 80 mmHg
